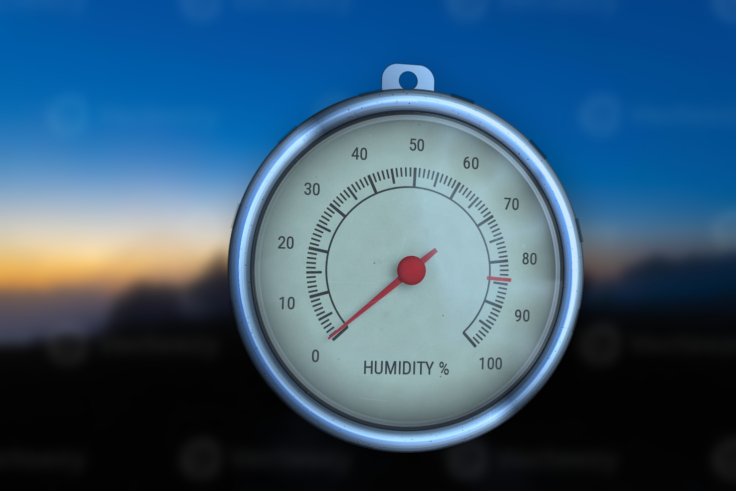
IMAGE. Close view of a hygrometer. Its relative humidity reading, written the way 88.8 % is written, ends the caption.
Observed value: 1 %
